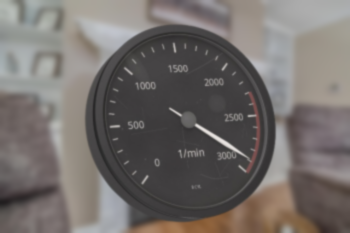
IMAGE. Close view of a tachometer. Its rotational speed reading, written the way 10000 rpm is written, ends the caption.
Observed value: 2900 rpm
